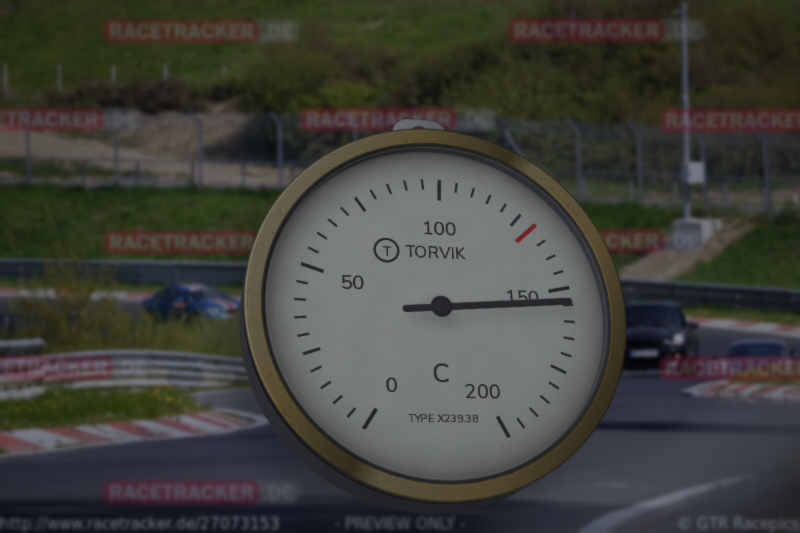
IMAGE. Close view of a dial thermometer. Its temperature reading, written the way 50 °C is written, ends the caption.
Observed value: 155 °C
